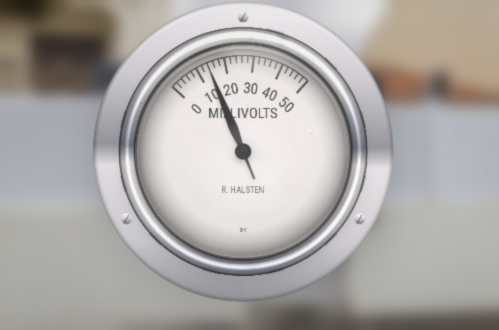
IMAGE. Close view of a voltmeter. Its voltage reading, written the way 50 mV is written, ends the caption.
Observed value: 14 mV
